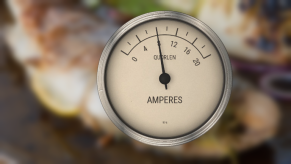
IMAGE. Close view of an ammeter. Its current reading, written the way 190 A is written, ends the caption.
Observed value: 8 A
